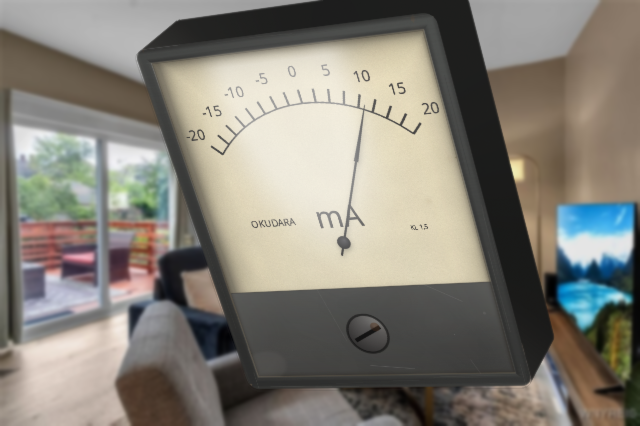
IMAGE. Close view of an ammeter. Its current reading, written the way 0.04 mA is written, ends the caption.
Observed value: 11.25 mA
